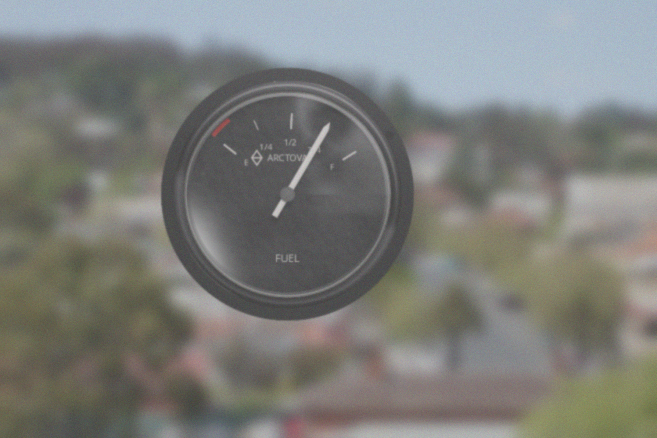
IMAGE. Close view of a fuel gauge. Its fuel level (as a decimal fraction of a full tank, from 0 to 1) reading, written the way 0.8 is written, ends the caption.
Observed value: 0.75
